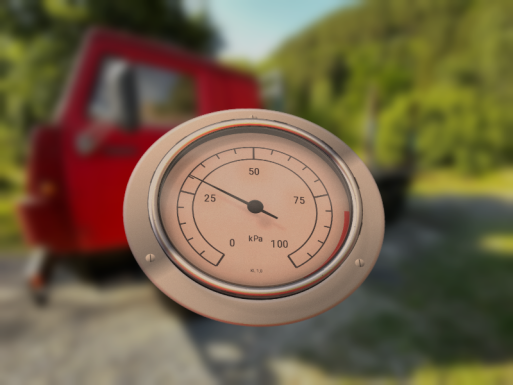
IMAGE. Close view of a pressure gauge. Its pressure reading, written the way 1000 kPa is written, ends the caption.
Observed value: 30 kPa
